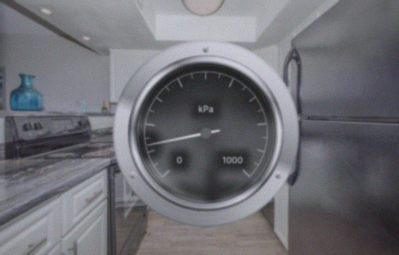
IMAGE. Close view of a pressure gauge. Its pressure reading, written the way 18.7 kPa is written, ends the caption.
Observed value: 125 kPa
